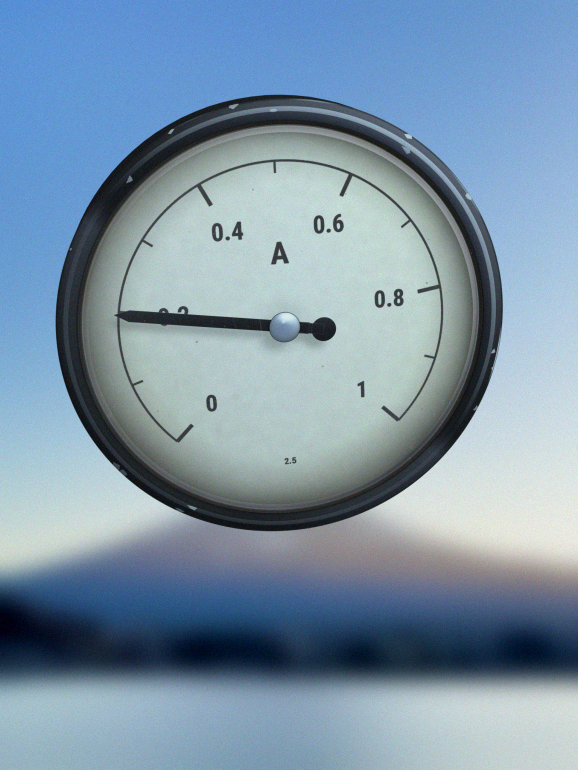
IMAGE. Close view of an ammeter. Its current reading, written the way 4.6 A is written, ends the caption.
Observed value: 0.2 A
